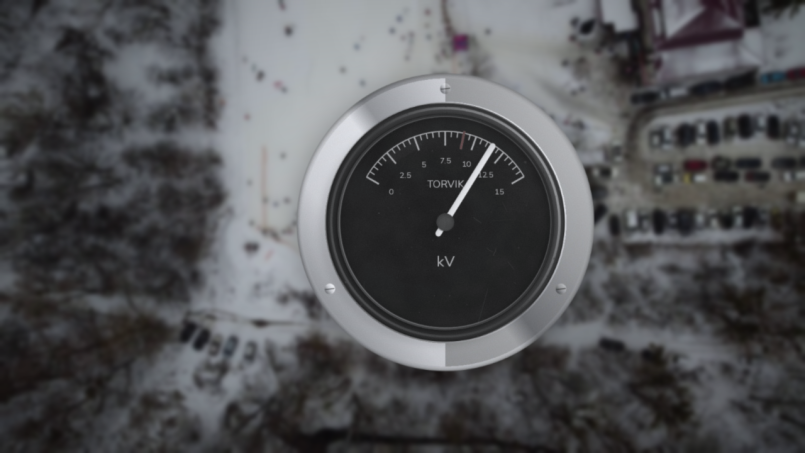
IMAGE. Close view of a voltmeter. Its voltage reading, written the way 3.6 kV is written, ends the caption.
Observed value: 11.5 kV
